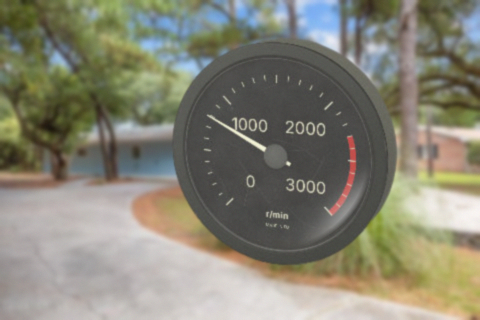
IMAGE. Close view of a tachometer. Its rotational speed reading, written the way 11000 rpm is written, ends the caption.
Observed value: 800 rpm
